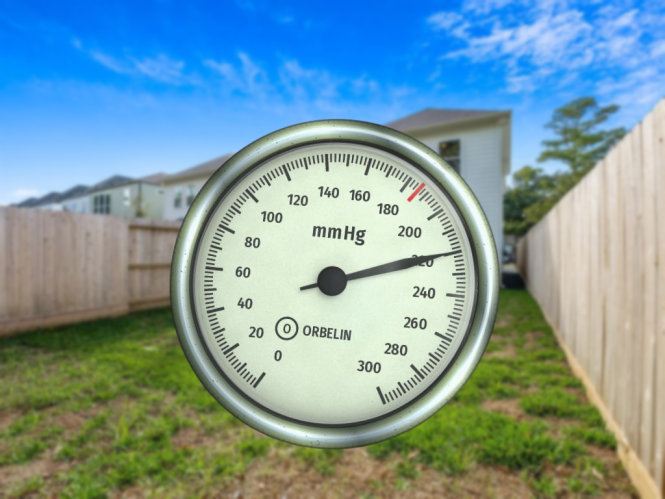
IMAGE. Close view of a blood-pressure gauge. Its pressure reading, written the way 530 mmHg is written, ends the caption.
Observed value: 220 mmHg
